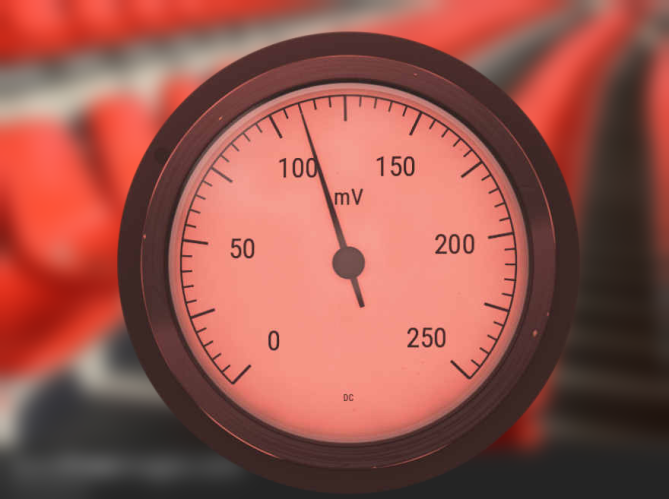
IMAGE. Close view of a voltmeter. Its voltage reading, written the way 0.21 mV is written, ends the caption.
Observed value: 110 mV
